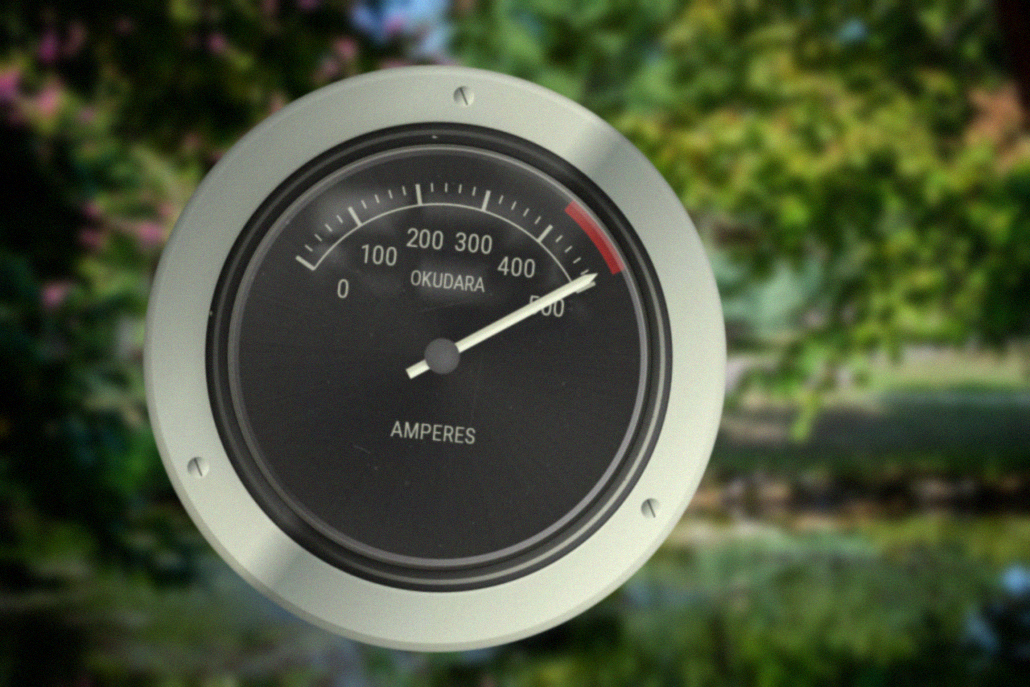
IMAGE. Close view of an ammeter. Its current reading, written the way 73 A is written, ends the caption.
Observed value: 490 A
